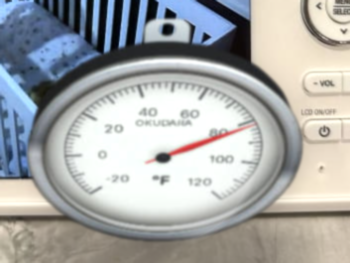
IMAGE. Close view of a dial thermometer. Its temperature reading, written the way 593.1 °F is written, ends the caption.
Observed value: 80 °F
